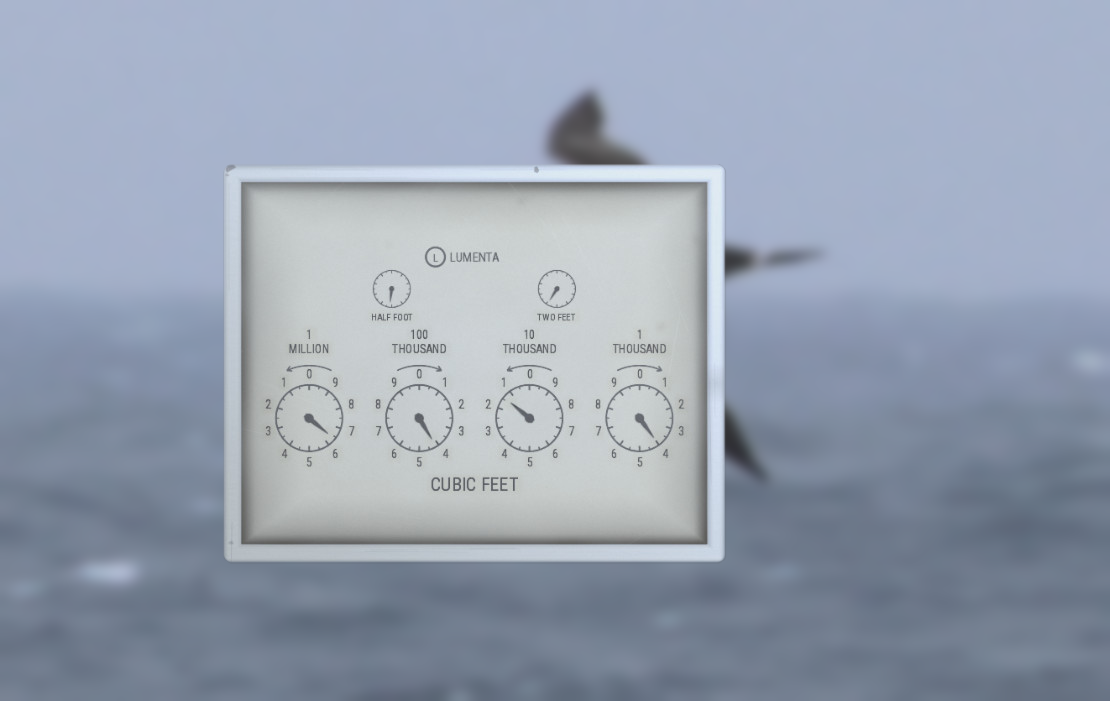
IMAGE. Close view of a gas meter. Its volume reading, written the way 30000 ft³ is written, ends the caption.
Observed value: 641400 ft³
